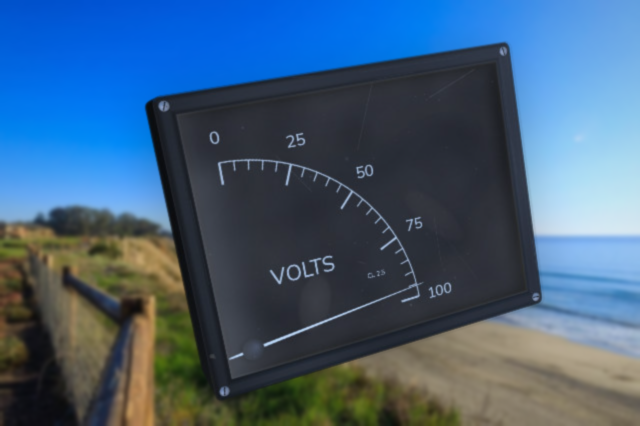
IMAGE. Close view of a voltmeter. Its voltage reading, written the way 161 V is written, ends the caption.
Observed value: 95 V
